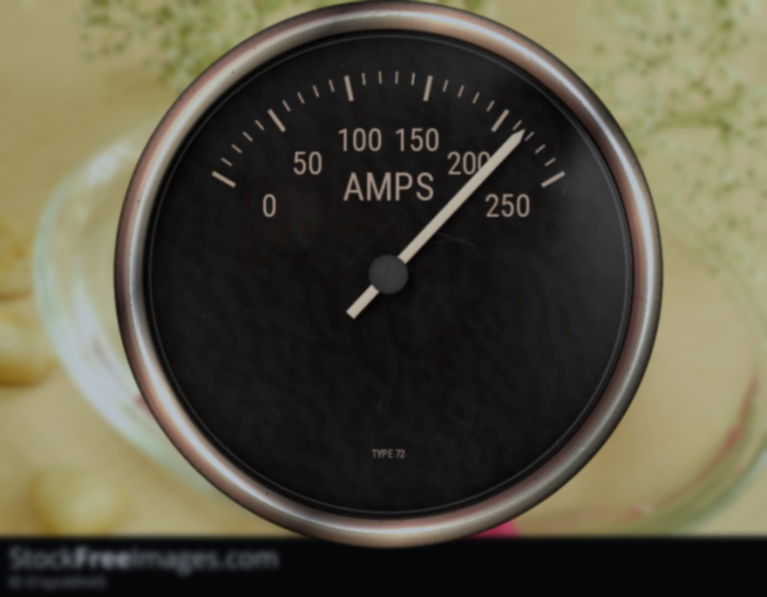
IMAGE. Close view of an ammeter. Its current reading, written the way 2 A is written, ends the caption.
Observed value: 215 A
